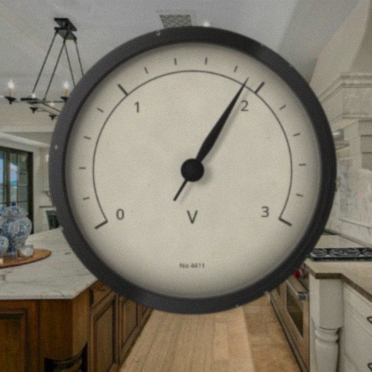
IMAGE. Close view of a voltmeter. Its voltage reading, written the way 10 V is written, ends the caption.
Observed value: 1.9 V
